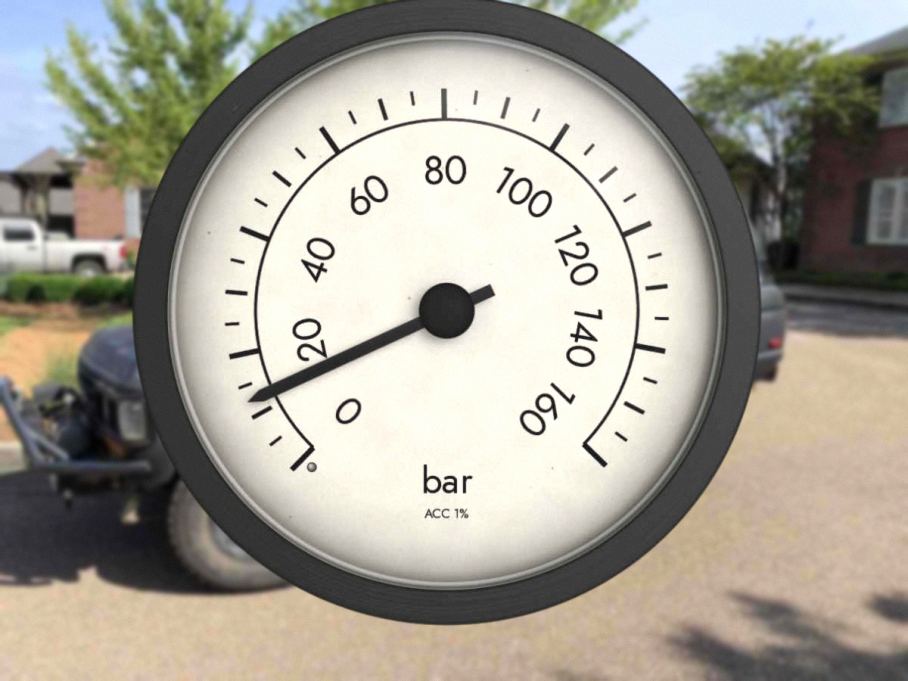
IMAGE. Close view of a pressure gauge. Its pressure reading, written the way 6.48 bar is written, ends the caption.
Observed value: 12.5 bar
